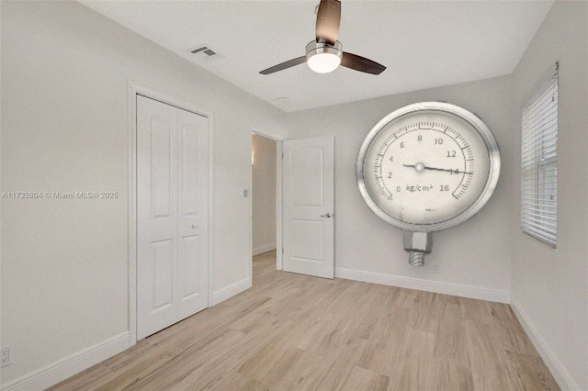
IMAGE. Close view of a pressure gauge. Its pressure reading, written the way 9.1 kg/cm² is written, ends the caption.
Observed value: 14 kg/cm²
